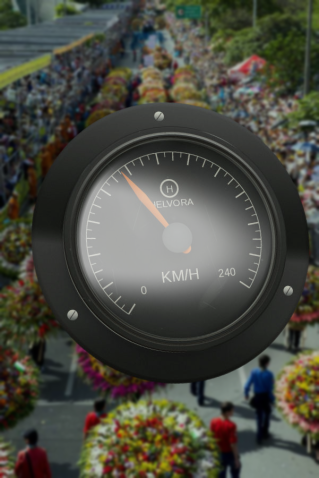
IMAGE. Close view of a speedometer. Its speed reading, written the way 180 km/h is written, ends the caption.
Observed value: 95 km/h
